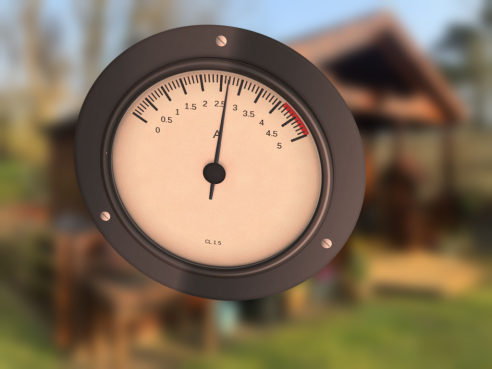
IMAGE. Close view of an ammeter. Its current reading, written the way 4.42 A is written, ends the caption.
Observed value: 2.7 A
